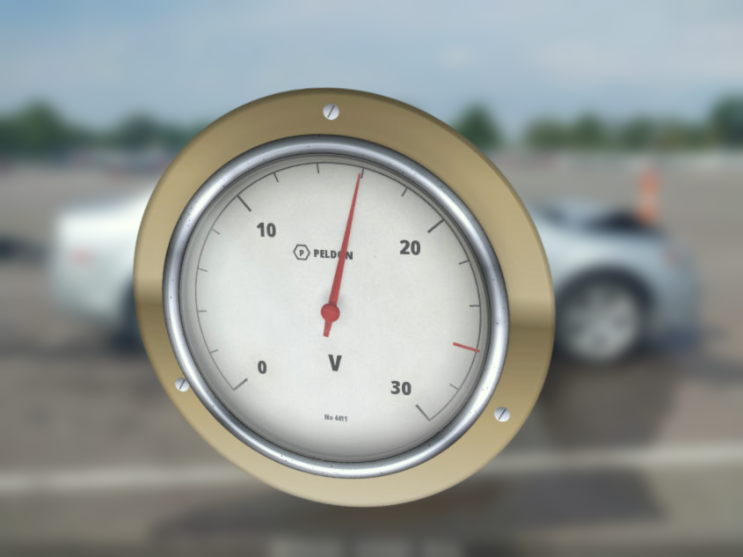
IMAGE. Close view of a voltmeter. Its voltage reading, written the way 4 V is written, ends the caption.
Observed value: 16 V
